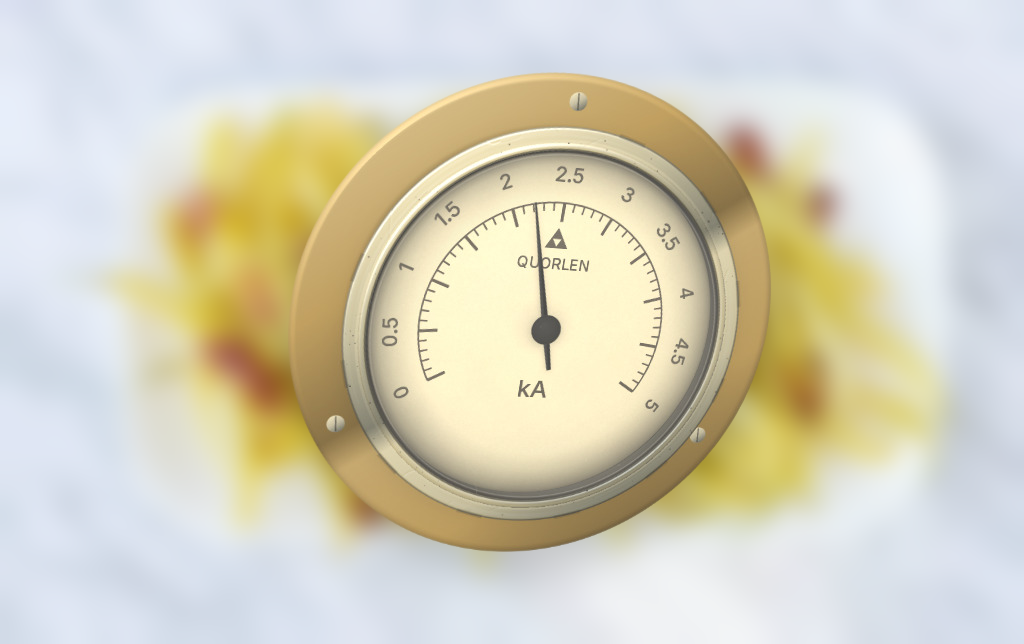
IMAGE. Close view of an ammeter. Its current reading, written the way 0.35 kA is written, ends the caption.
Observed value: 2.2 kA
